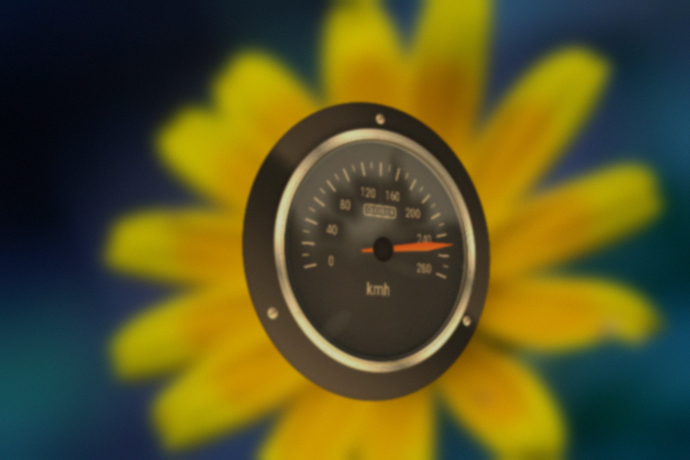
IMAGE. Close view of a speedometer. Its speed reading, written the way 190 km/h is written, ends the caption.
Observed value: 250 km/h
